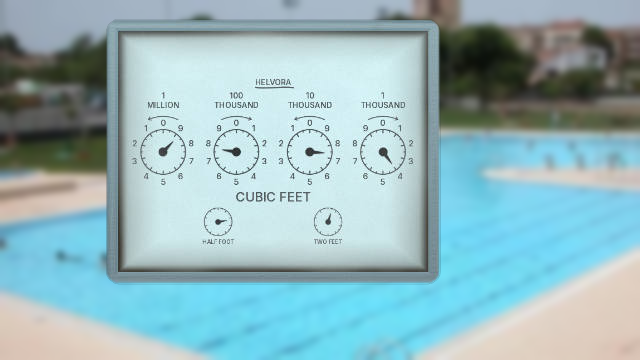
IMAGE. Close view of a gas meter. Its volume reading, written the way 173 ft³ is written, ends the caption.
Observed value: 877400 ft³
